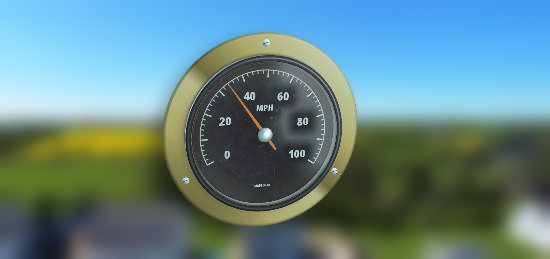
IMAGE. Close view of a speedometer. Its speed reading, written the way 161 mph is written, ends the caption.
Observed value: 34 mph
